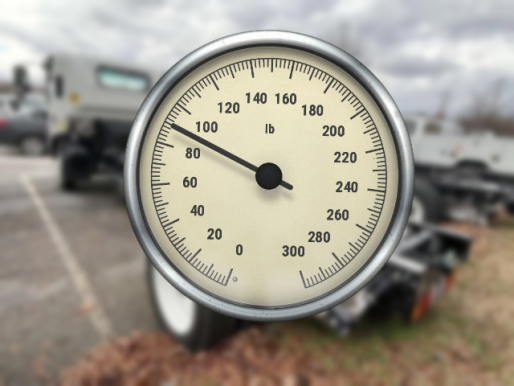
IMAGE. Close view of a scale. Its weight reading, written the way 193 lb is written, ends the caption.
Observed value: 90 lb
